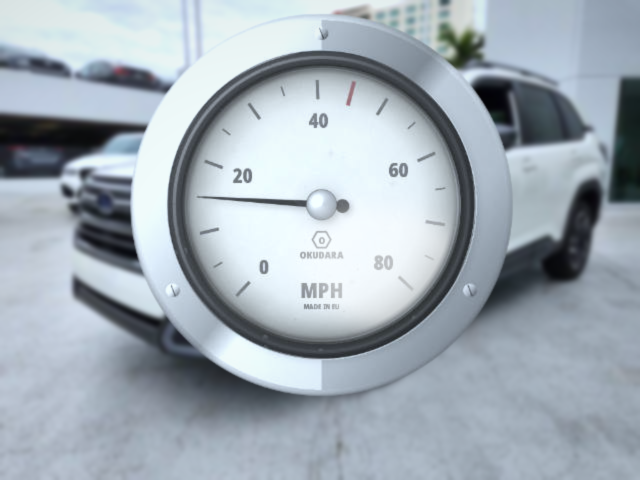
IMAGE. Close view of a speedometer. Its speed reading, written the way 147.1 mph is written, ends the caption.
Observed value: 15 mph
